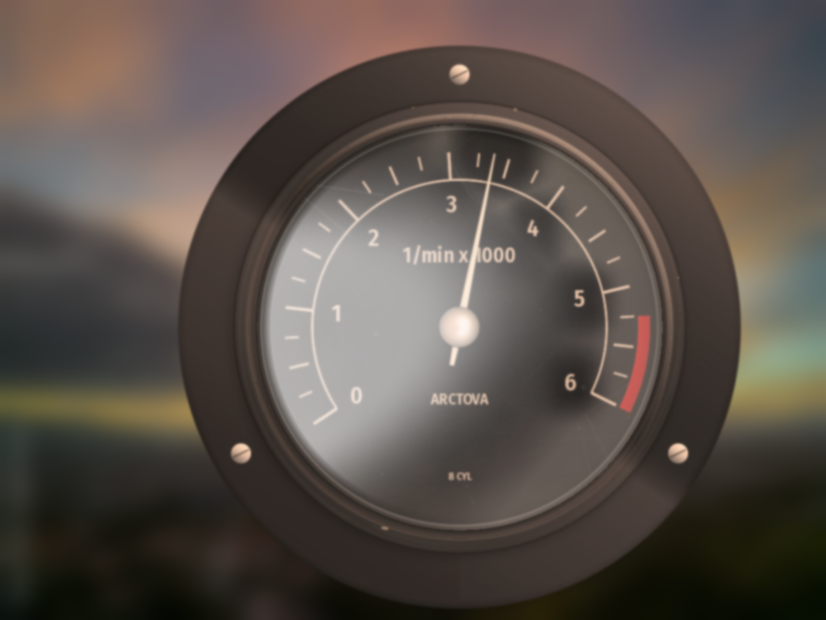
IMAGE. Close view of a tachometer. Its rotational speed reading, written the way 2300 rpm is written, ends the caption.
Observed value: 3375 rpm
